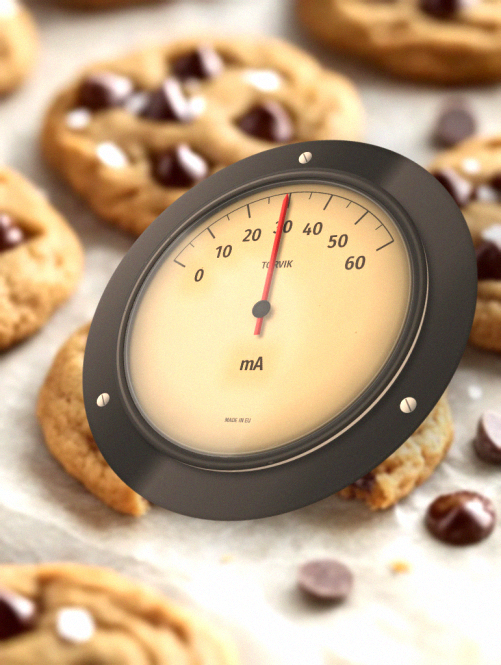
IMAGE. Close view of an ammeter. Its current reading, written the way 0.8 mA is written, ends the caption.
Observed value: 30 mA
